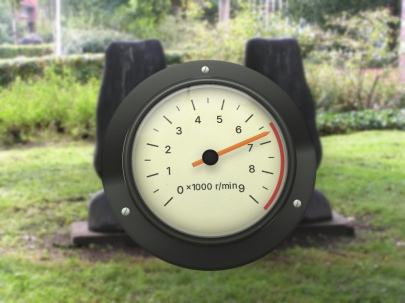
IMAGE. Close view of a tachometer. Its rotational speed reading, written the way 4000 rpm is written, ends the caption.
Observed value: 6750 rpm
